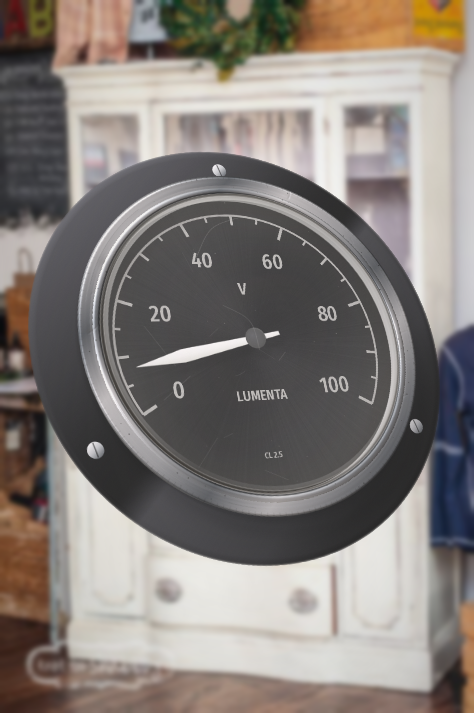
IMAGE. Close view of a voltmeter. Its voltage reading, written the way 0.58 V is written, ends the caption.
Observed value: 7.5 V
